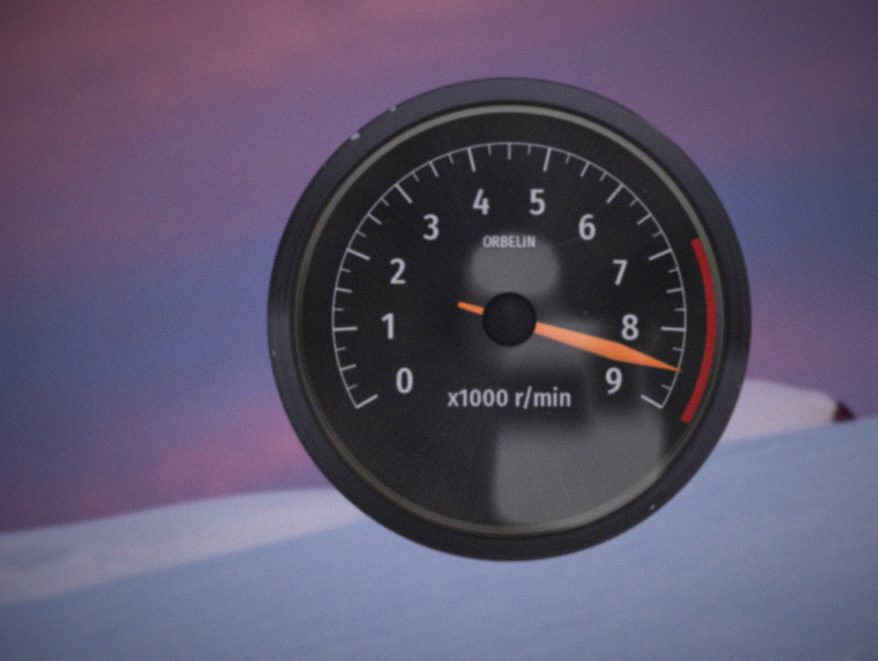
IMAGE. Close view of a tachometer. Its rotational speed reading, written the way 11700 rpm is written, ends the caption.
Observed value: 8500 rpm
